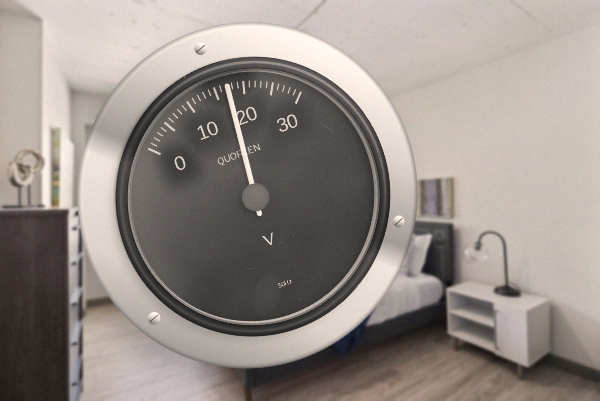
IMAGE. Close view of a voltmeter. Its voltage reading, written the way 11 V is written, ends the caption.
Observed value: 17 V
